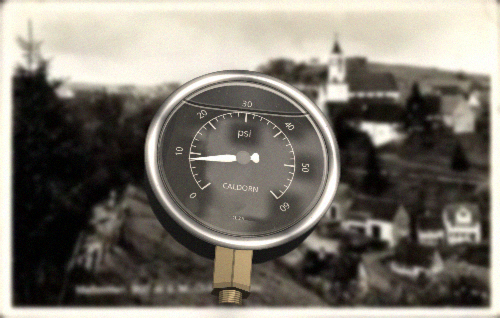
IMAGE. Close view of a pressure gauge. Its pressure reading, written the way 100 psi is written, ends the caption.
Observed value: 8 psi
